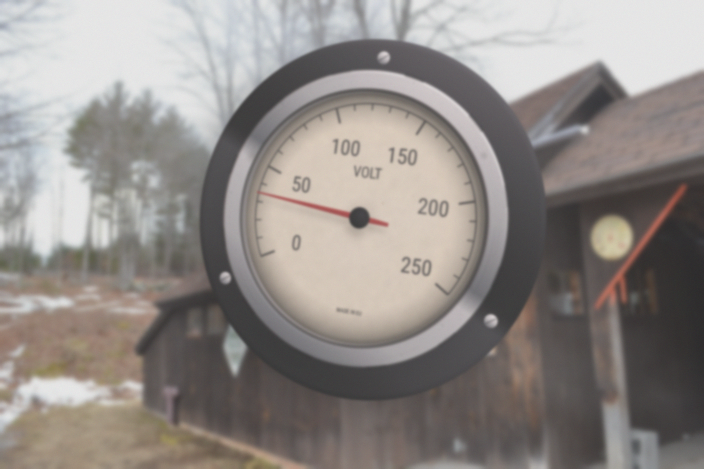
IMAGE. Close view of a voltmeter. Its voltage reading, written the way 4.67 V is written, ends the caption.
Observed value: 35 V
